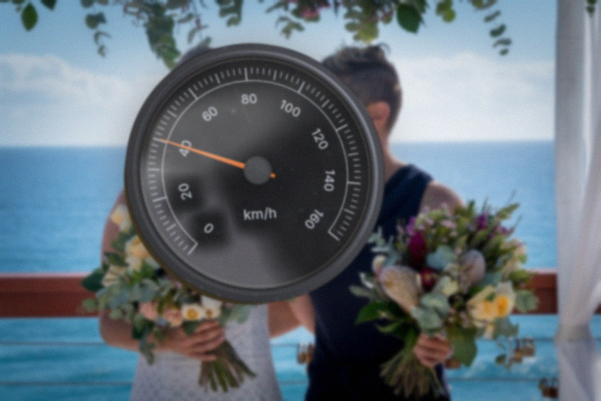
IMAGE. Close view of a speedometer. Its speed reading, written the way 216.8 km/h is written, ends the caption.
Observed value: 40 km/h
